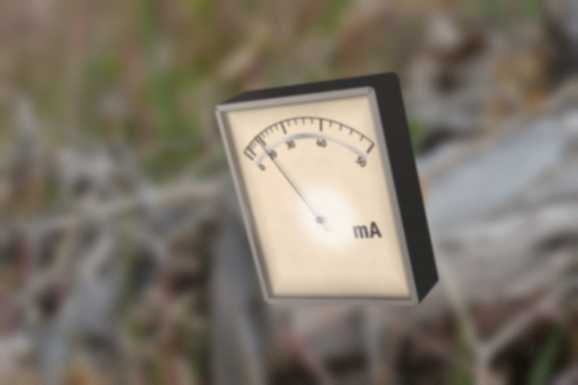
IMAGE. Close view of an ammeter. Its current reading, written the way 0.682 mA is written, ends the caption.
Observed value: 20 mA
